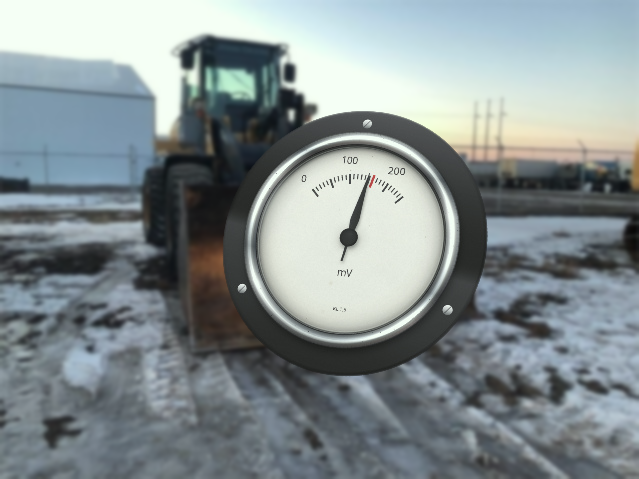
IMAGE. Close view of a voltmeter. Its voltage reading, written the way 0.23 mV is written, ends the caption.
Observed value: 150 mV
